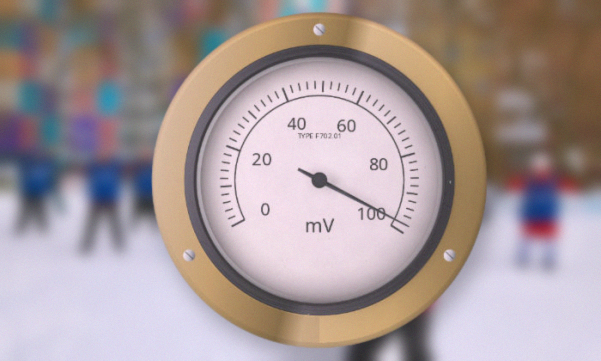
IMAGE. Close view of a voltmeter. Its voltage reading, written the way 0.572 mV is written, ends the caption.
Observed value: 98 mV
